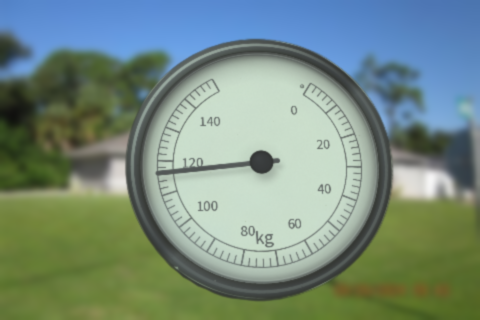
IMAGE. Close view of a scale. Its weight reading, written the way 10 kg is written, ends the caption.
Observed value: 116 kg
